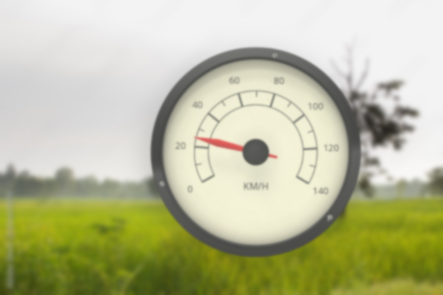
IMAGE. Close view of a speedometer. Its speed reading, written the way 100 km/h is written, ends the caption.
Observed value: 25 km/h
